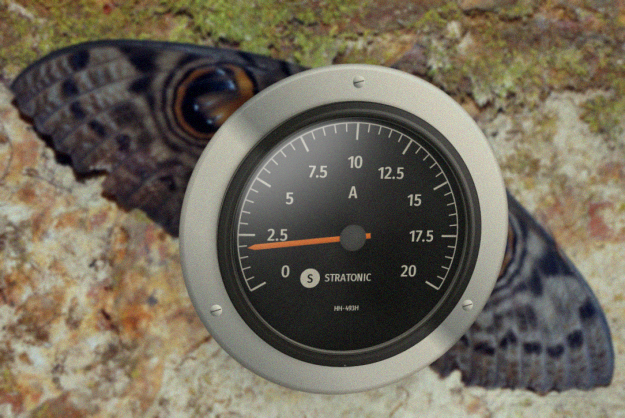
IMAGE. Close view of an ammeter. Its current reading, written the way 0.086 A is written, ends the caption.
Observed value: 2 A
